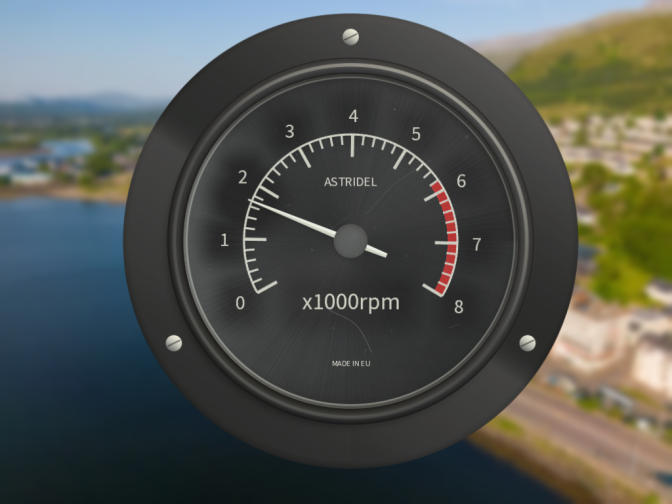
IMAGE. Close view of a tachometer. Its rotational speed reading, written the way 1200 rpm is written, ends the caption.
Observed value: 1700 rpm
